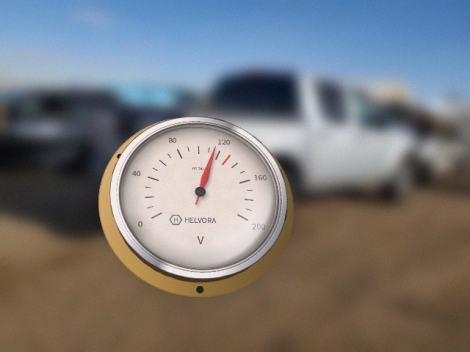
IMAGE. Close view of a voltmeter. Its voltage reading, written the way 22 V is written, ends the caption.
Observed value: 115 V
